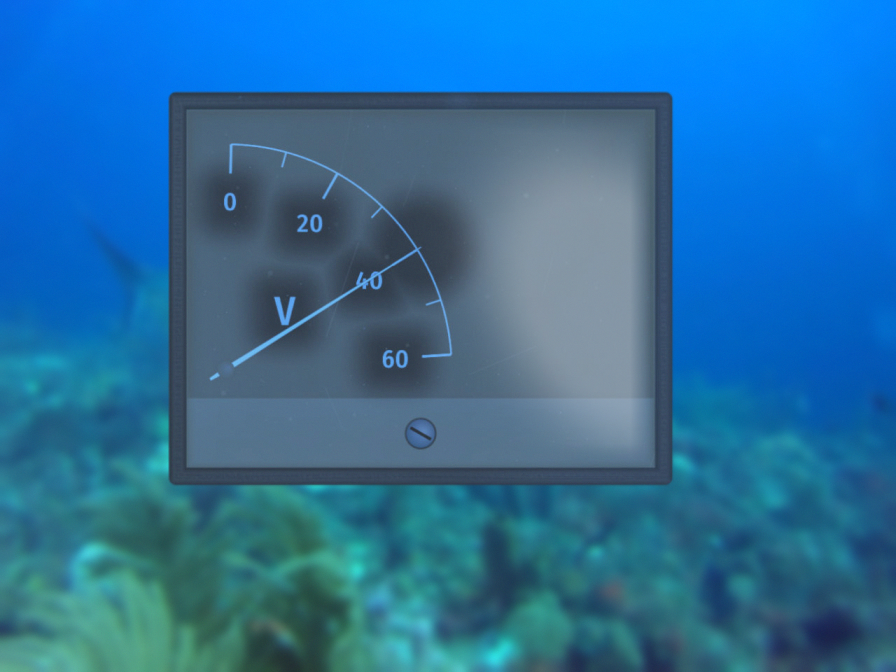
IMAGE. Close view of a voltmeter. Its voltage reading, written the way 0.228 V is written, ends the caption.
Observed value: 40 V
